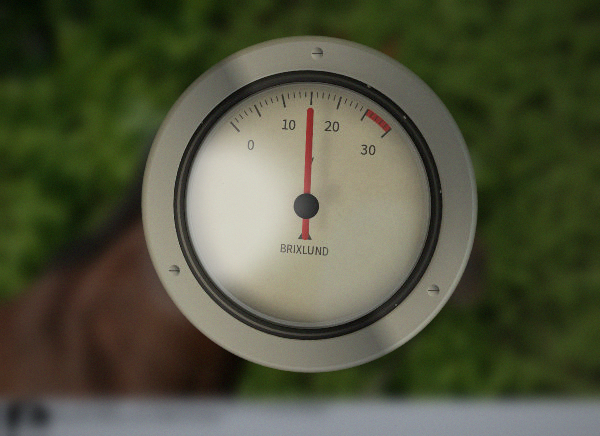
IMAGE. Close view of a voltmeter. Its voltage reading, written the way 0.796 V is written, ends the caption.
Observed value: 15 V
